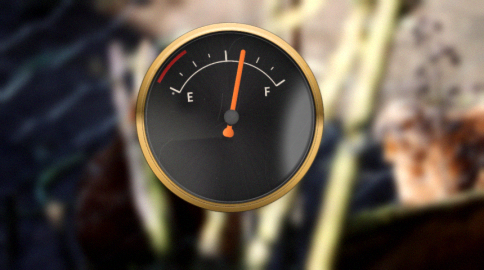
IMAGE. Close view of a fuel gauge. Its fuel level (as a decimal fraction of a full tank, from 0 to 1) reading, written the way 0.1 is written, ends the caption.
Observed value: 0.625
